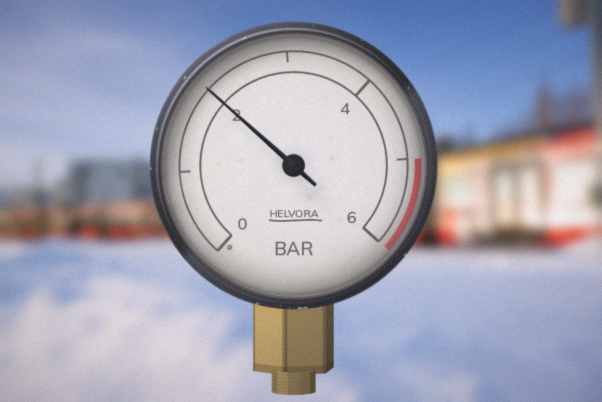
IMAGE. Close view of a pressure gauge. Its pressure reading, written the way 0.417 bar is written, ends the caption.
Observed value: 2 bar
